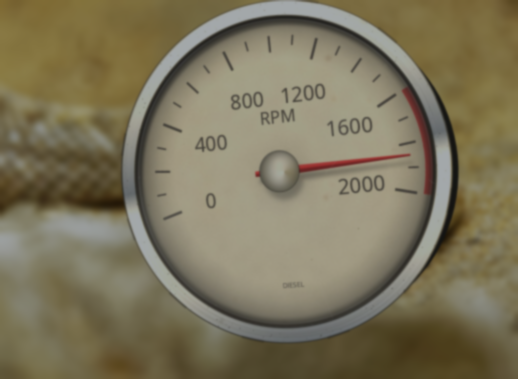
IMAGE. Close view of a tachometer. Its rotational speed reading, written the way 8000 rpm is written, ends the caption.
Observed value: 1850 rpm
